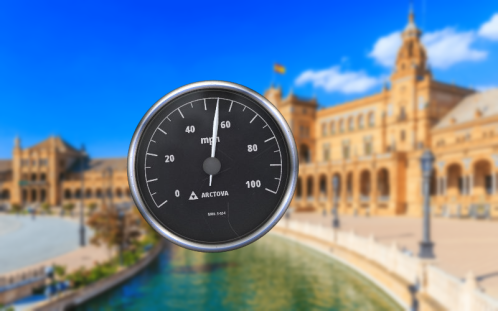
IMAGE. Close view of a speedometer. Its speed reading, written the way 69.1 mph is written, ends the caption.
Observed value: 55 mph
